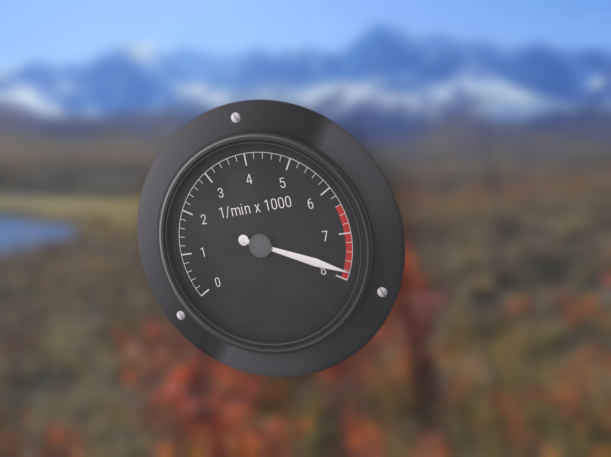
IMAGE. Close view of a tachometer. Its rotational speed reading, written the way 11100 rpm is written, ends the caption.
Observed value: 7800 rpm
